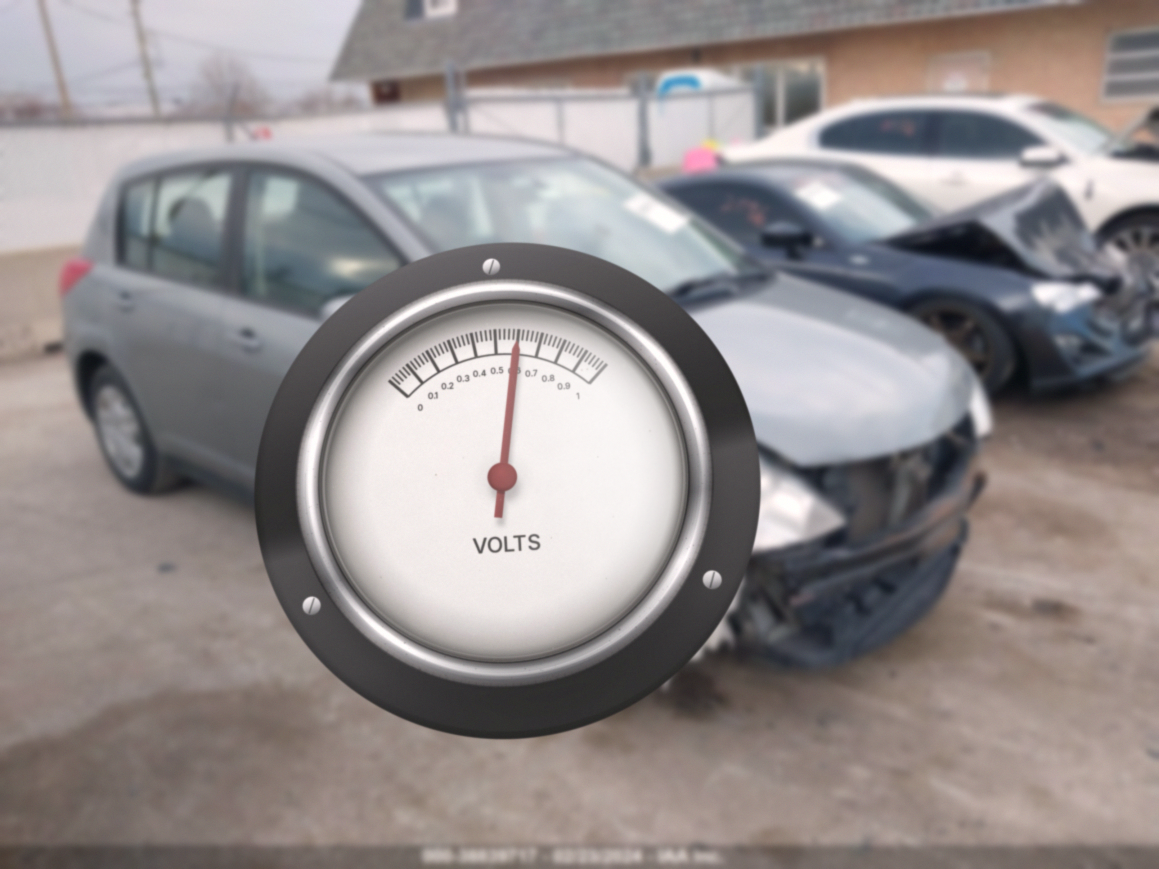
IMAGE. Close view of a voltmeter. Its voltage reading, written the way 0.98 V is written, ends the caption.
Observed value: 0.6 V
